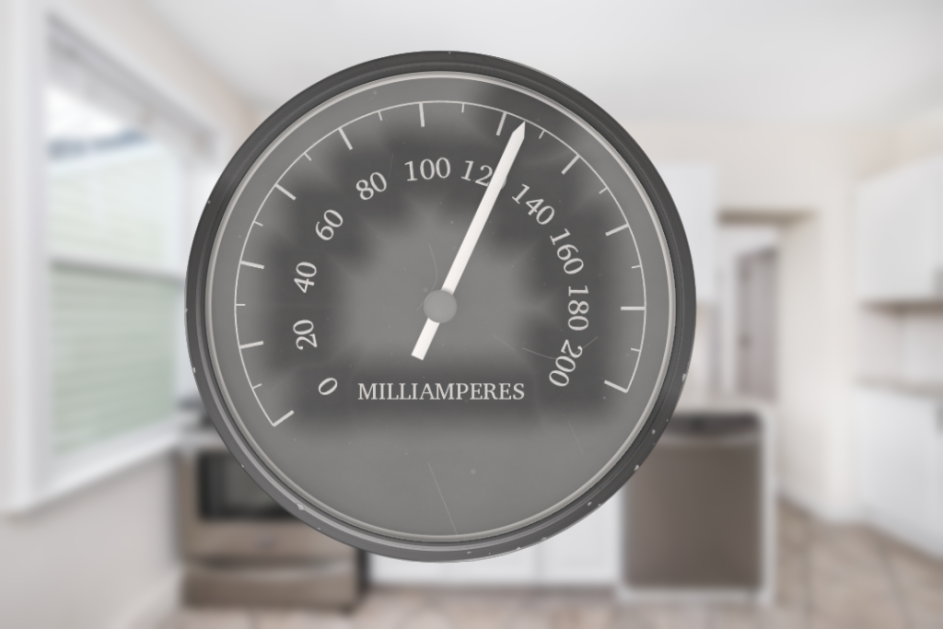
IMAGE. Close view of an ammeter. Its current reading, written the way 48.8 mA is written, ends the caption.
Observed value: 125 mA
